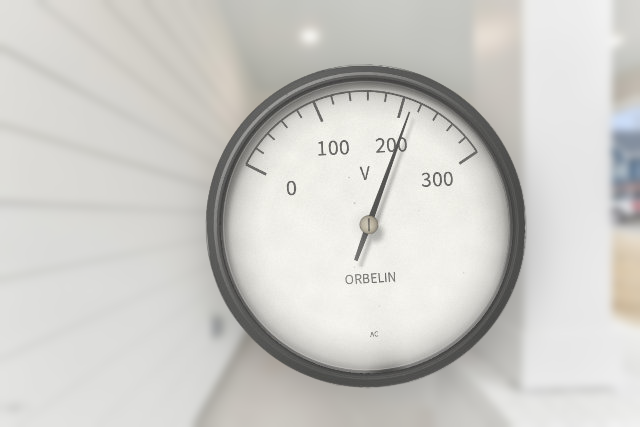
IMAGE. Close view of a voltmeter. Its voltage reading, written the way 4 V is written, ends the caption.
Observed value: 210 V
